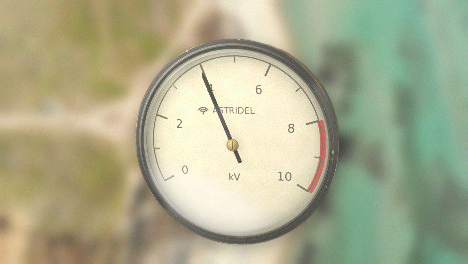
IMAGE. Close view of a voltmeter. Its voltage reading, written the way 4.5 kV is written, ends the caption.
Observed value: 4 kV
